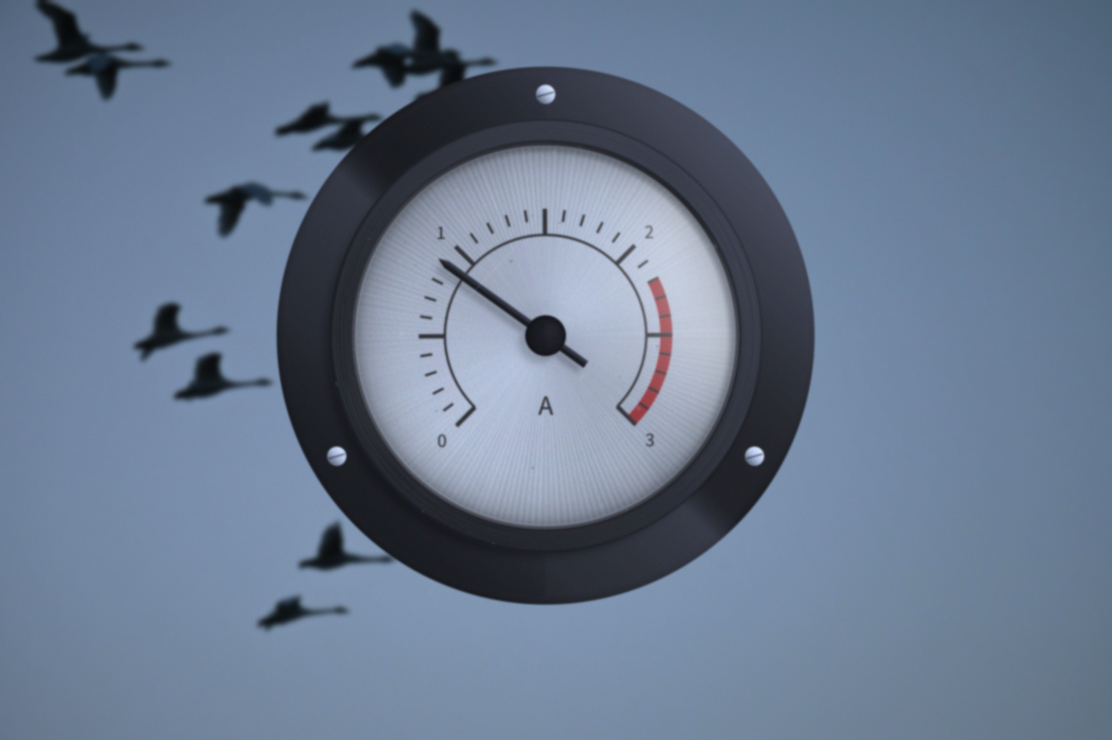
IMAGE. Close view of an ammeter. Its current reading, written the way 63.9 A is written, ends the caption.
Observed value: 0.9 A
